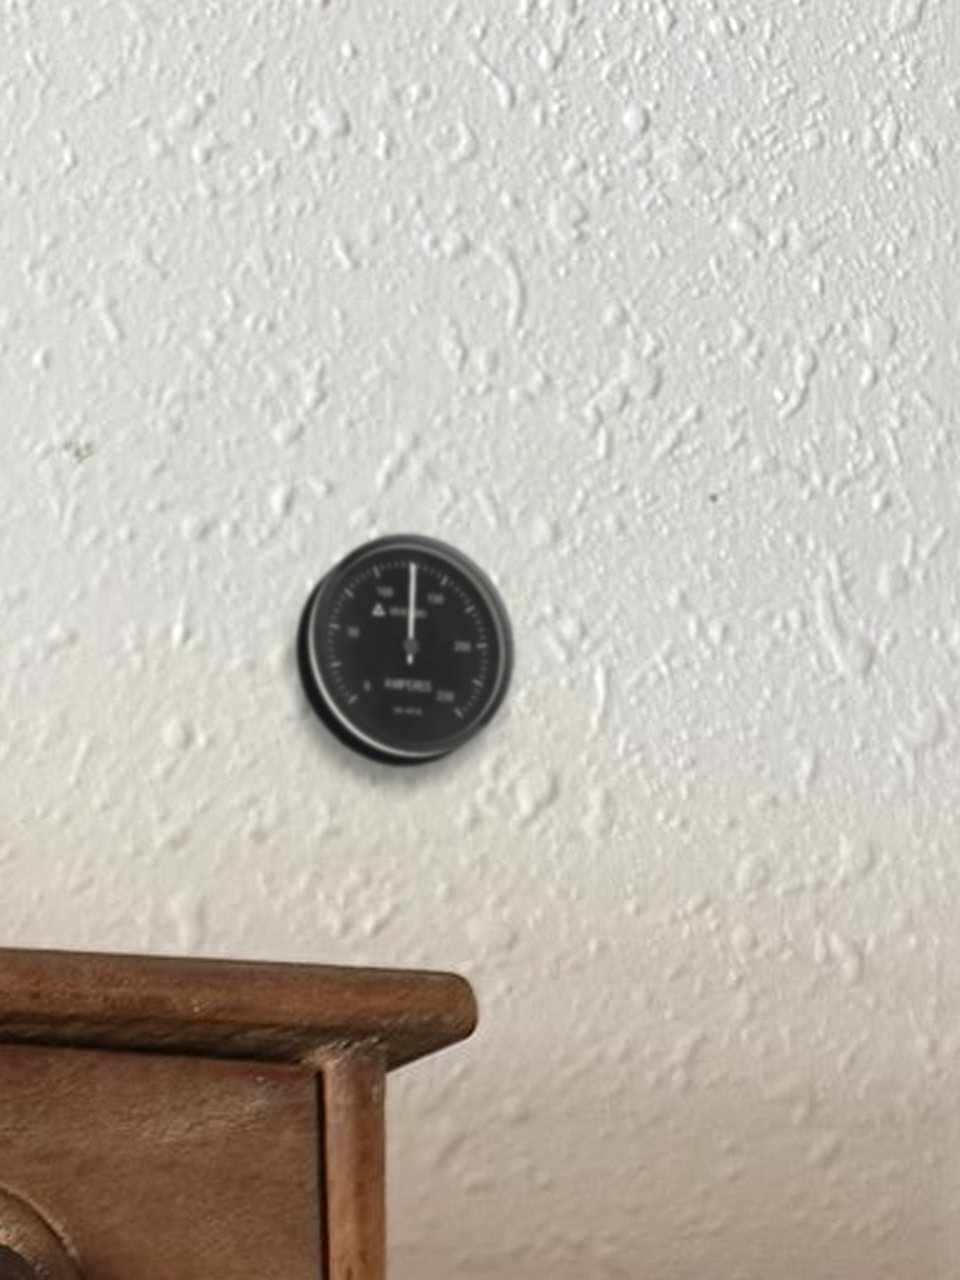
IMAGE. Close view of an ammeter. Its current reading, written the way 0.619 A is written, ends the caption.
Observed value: 125 A
